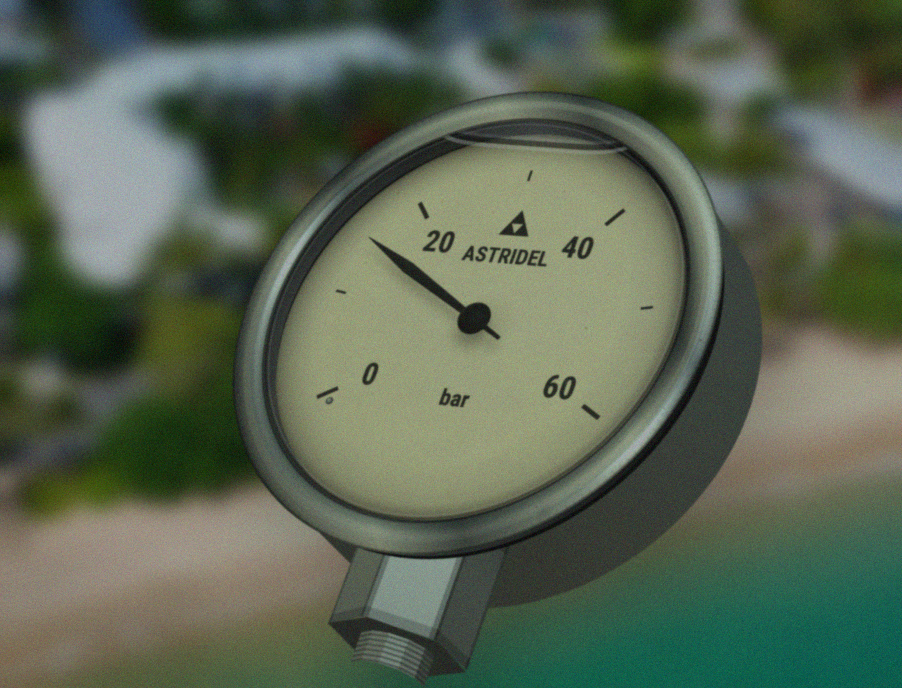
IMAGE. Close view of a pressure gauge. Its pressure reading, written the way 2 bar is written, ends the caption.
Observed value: 15 bar
